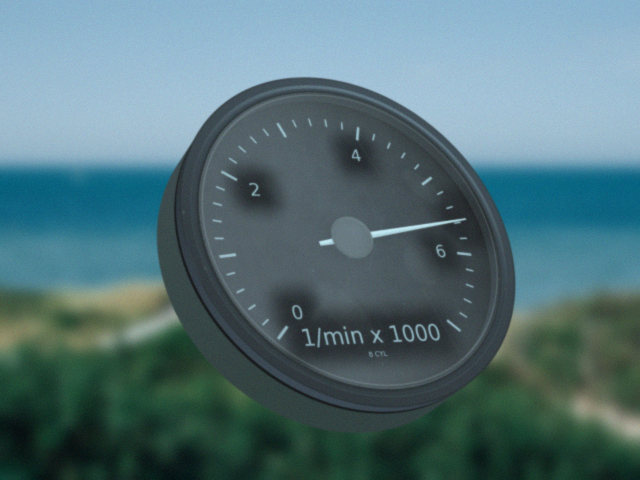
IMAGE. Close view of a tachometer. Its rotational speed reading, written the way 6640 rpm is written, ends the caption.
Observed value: 5600 rpm
